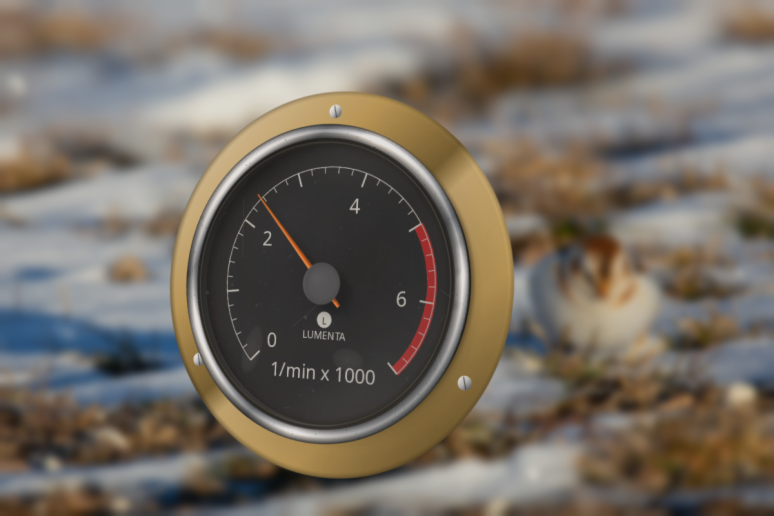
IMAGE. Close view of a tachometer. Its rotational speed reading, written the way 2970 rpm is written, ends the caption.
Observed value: 2400 rpm
